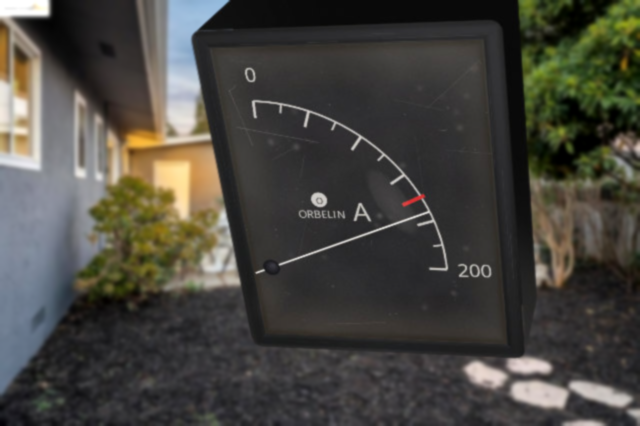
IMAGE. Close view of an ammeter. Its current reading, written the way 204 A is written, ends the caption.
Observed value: 150 A
